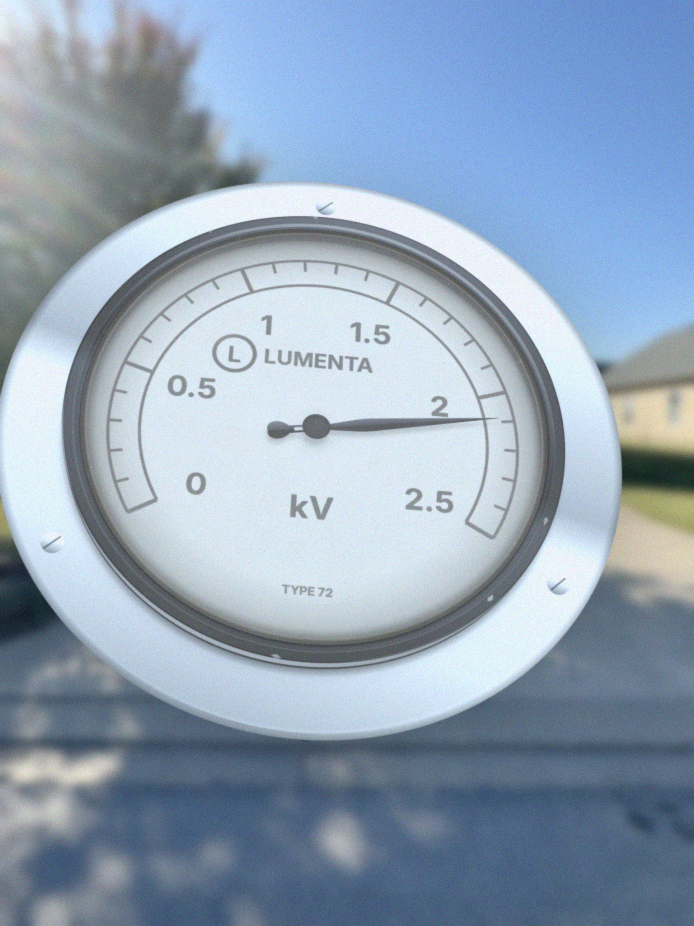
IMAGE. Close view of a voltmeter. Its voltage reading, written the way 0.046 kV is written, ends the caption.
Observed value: 2.1 kV
